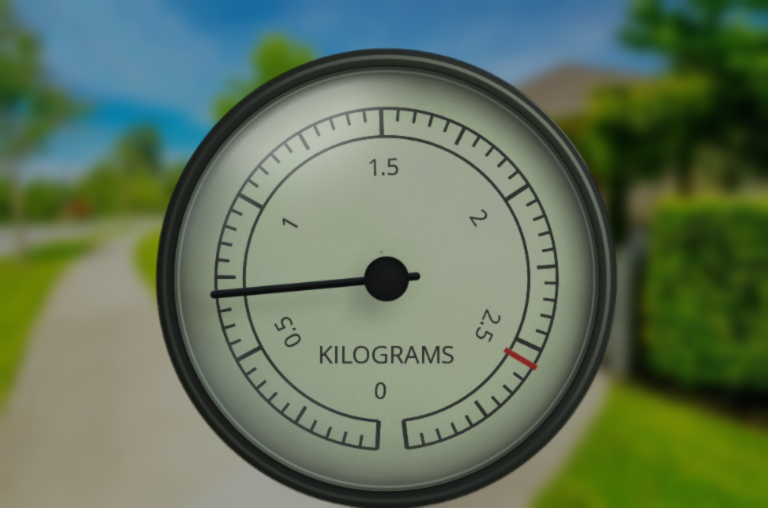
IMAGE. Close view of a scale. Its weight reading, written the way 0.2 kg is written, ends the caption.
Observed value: 0.7 kg
